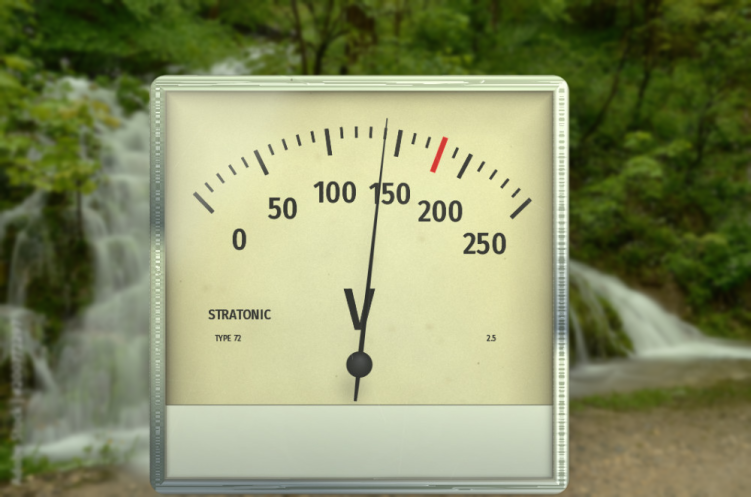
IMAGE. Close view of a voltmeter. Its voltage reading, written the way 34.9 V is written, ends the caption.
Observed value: 140 V
